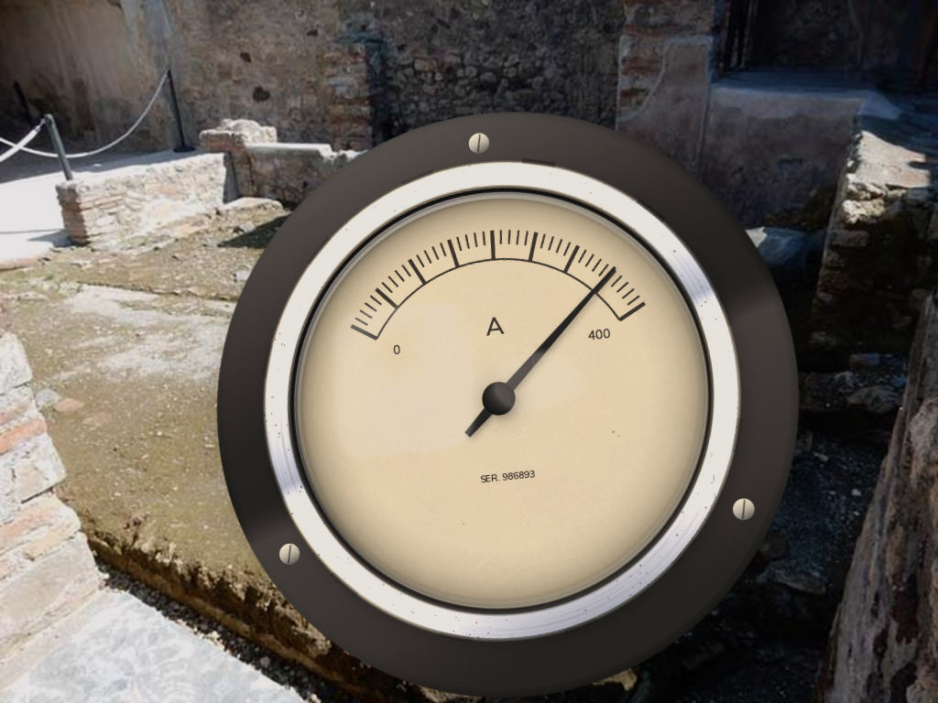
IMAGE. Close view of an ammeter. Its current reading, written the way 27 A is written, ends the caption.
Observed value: 350 A
